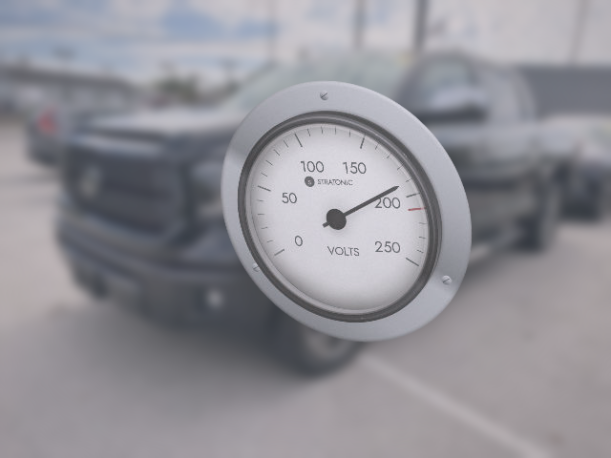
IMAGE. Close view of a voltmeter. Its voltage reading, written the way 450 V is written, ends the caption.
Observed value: 190 V
